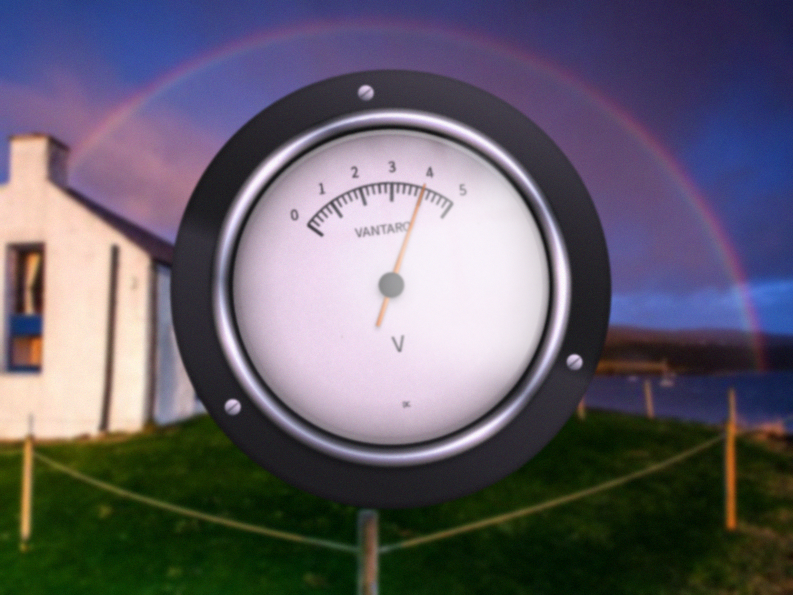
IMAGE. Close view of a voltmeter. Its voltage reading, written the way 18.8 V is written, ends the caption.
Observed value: 4 V
